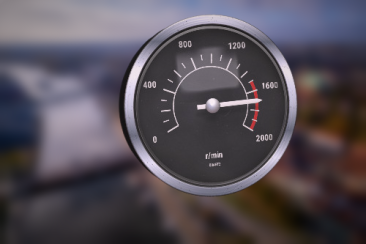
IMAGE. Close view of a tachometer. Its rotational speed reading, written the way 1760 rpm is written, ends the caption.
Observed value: 1700 rpm
